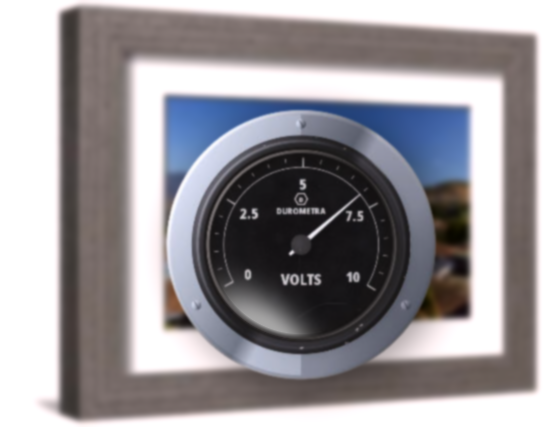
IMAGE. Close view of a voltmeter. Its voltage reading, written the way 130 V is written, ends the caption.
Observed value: 7 V
